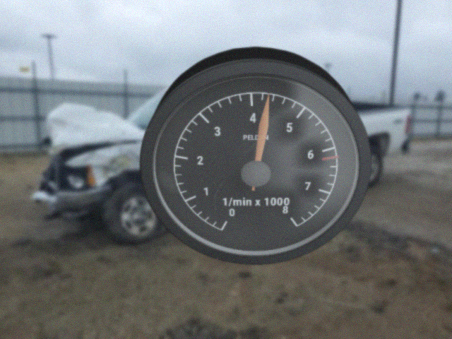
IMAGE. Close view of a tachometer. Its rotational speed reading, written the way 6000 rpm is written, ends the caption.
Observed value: 4300 rpm
